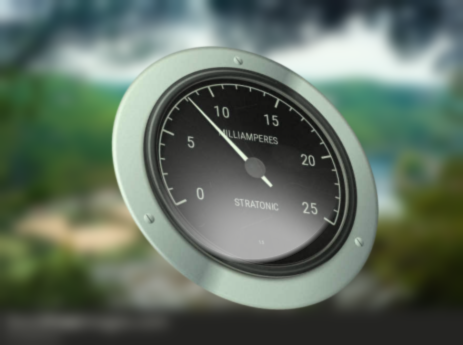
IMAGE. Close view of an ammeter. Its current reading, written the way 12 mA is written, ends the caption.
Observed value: 8 mA
